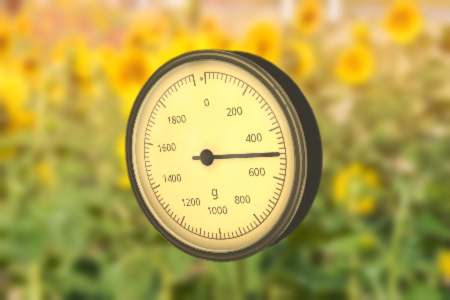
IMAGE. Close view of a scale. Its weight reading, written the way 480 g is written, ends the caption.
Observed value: 500 g
